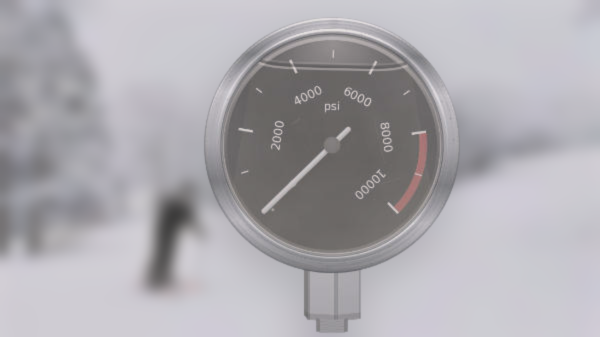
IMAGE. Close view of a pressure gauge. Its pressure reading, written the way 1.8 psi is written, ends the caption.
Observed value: 0 psi
